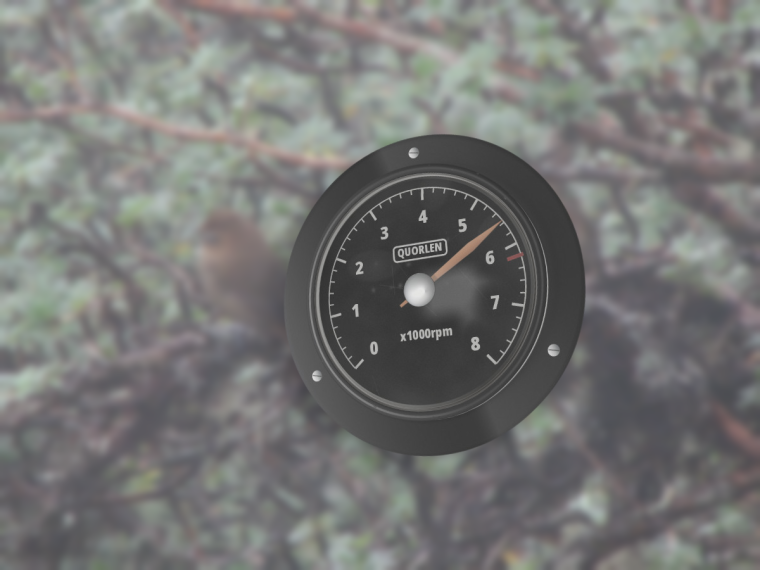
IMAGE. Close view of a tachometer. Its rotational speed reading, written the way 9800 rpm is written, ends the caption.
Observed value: 5600 rpm
